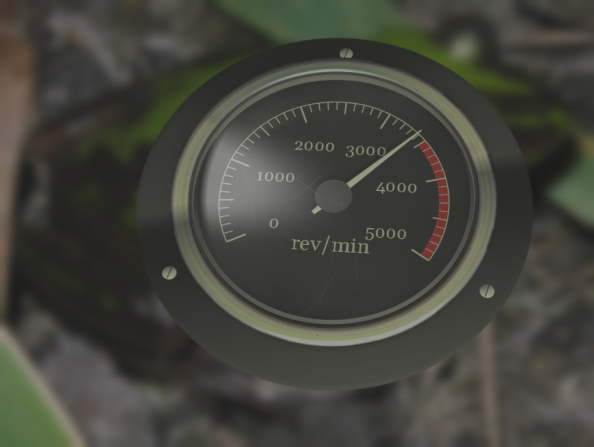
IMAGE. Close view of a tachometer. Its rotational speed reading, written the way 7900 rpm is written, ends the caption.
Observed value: 3400 rpm
